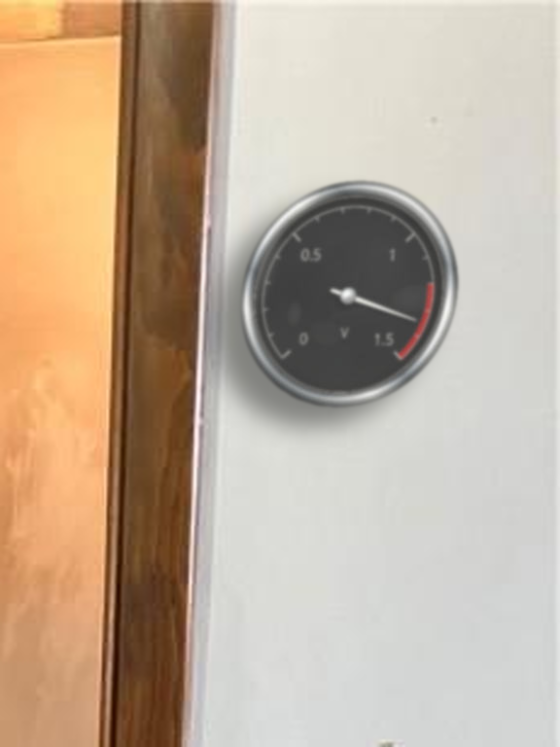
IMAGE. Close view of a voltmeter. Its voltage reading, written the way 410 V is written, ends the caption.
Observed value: 1.35 V
